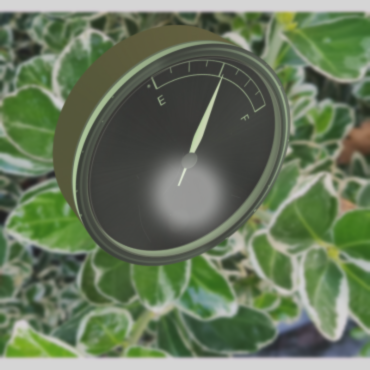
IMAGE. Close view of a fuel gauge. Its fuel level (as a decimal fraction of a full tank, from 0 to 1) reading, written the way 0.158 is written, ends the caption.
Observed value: 0.5
